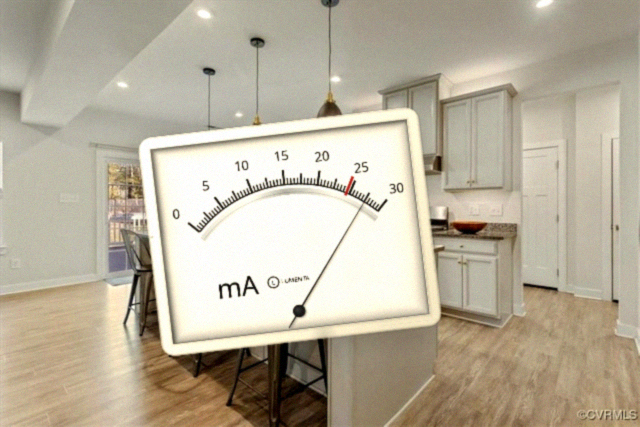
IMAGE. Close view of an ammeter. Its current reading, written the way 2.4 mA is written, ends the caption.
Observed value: 27.5 mA
